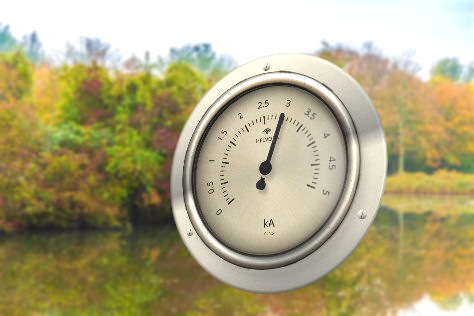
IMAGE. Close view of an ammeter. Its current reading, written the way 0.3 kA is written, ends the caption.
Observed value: 3 kA
